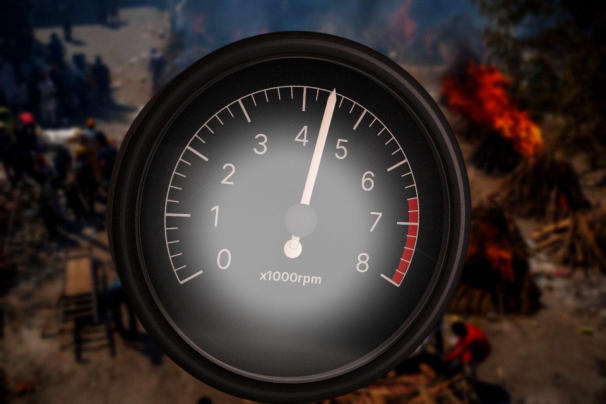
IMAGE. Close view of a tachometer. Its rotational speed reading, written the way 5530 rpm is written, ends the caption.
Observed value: 4400 rpm
